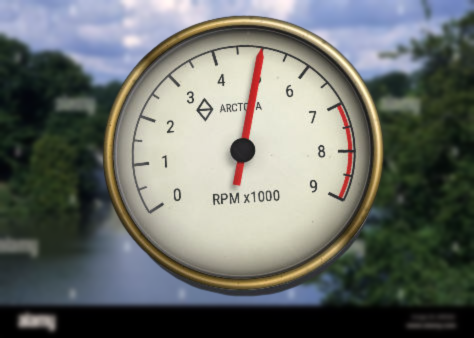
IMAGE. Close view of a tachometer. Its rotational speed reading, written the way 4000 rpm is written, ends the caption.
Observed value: 5000 rpm
